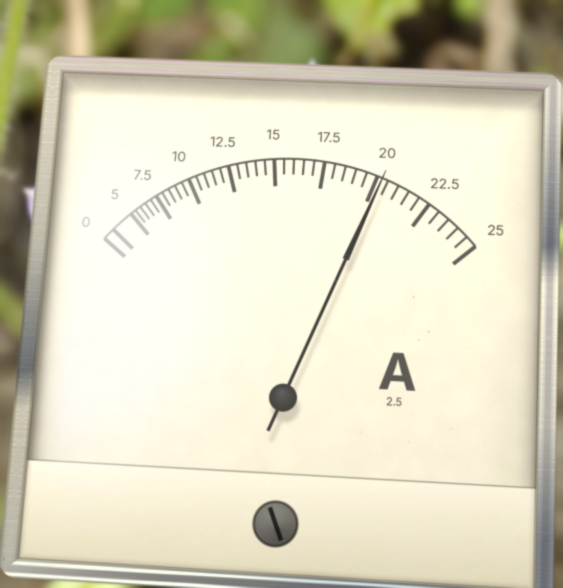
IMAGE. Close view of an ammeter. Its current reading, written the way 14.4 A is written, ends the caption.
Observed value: 20.25 A
